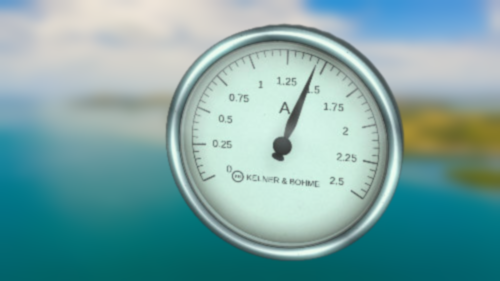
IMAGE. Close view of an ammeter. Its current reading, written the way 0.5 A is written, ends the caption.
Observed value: 1.45 A
